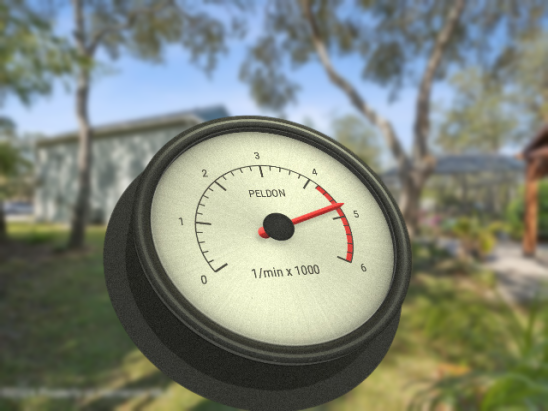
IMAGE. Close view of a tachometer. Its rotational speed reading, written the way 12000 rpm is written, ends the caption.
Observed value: 4800 rpm
